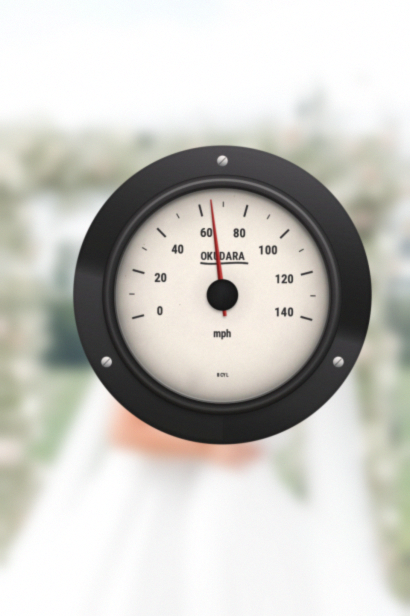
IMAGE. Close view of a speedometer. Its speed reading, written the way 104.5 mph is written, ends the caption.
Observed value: 65 mph
